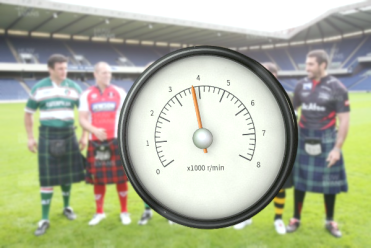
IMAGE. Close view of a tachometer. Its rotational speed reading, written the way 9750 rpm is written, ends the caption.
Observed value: 3800 rpm
